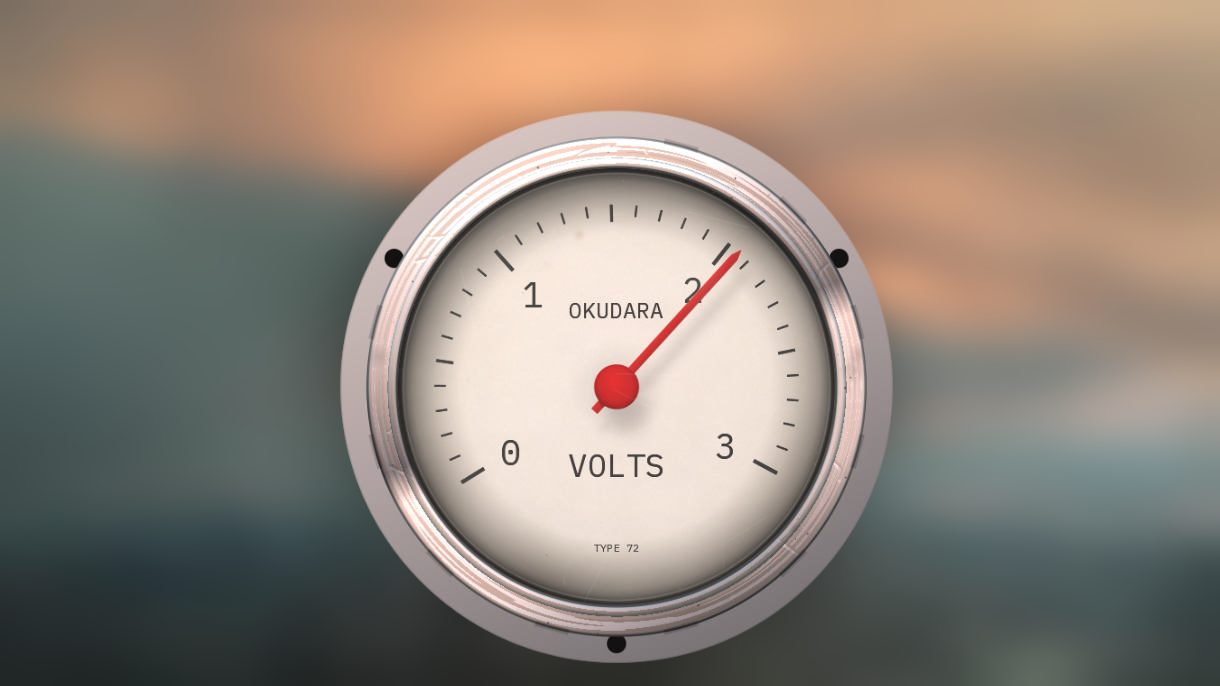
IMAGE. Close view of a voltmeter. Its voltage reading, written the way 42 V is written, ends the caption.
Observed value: 2.05 V
